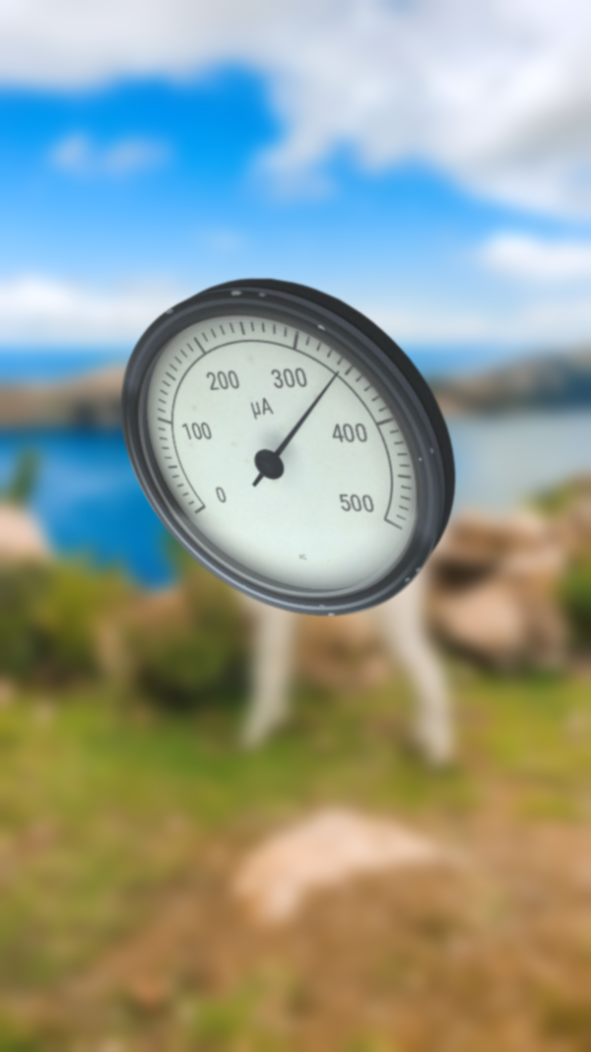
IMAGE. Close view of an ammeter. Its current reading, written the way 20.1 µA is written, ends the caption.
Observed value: 345 µA
